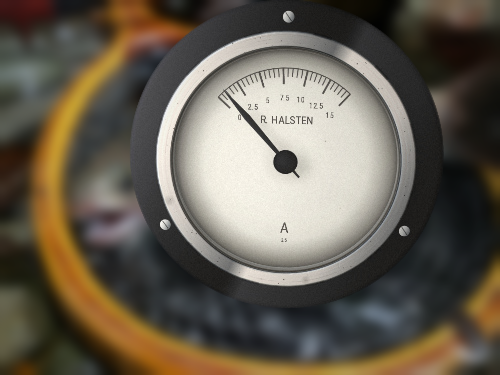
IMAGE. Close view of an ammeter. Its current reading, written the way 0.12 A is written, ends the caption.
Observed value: 1 A
